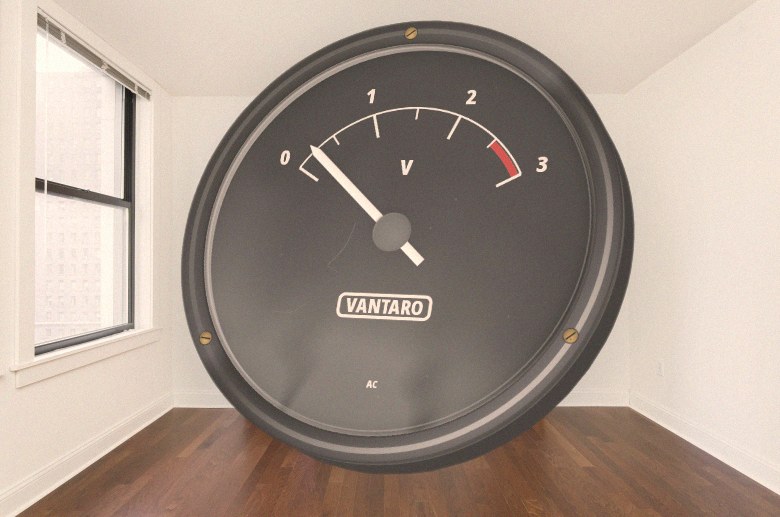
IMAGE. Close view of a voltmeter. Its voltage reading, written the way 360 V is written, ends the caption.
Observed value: 0.25 V
